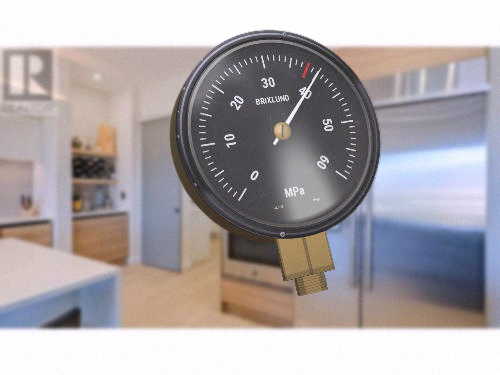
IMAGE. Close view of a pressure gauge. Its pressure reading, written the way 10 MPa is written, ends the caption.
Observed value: 40 MPa
